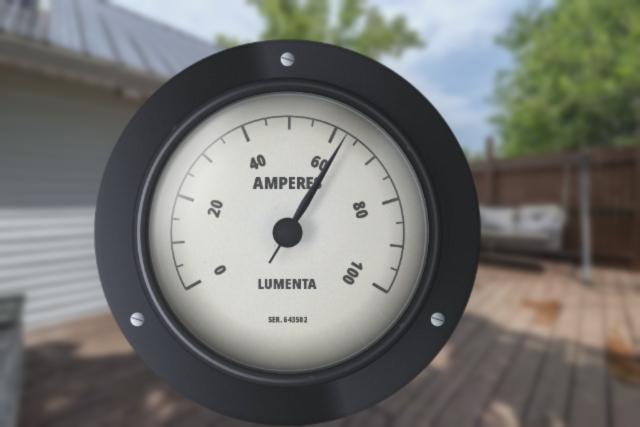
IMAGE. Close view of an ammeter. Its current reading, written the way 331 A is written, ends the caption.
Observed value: 62.5 A
